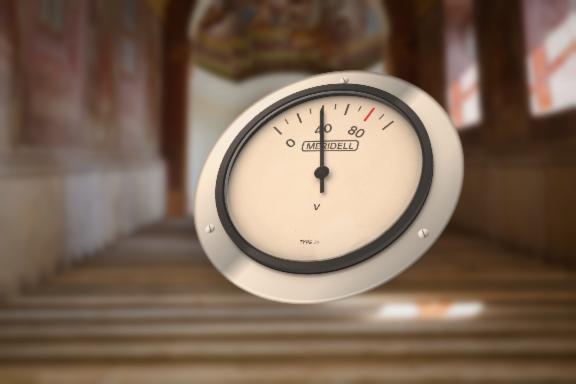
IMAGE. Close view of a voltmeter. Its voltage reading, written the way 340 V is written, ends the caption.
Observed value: 40 V
